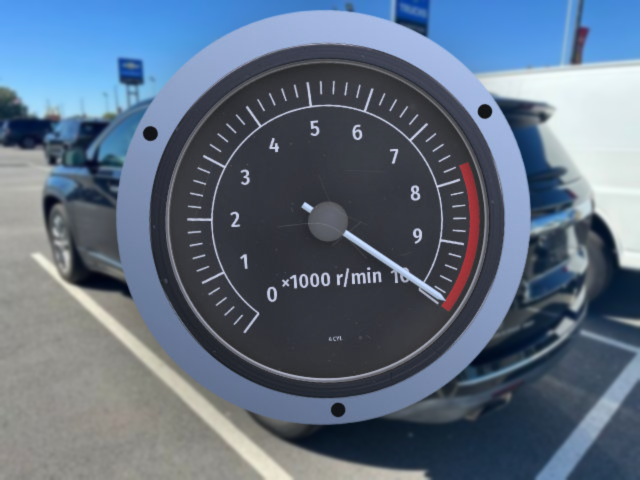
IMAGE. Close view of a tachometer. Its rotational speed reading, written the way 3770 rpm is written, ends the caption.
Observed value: 9900 rpm
